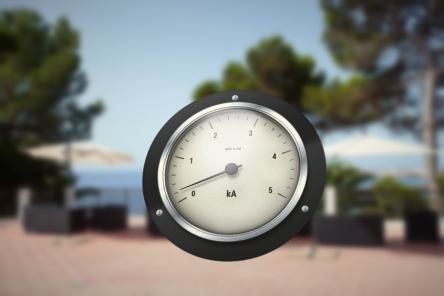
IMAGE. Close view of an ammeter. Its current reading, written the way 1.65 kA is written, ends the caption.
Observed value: 0.2 kA
